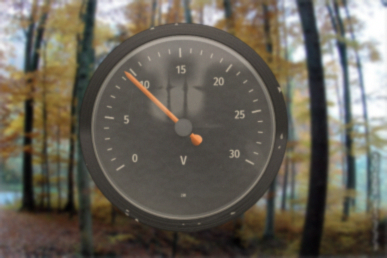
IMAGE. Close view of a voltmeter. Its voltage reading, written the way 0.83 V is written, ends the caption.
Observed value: 9.5 V
